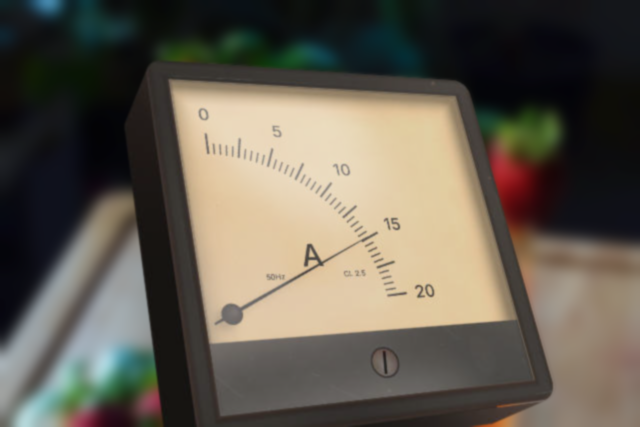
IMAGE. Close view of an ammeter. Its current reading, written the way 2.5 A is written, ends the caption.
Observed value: 15 A
